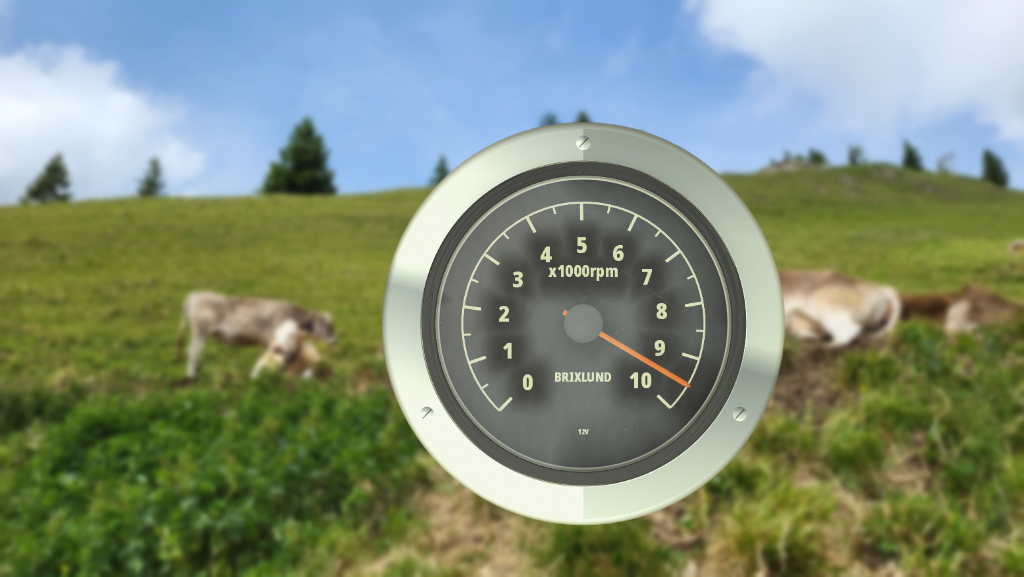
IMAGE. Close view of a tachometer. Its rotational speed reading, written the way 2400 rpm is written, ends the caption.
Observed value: 9500 rpm
